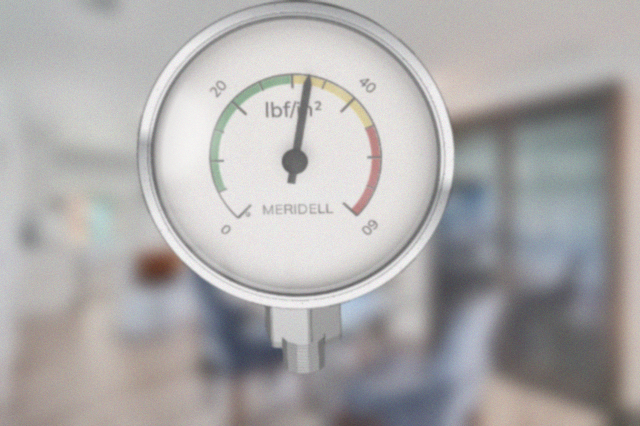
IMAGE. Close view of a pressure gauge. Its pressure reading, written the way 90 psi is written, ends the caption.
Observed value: 32.5 psi
